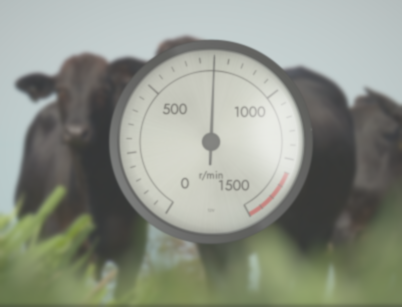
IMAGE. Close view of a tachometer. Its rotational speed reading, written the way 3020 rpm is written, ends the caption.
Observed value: 750 rpm
